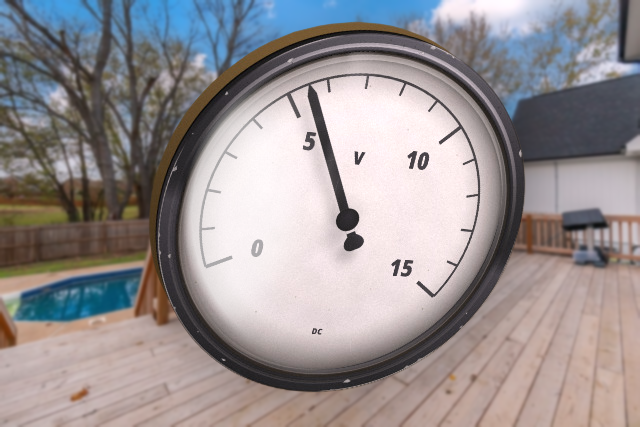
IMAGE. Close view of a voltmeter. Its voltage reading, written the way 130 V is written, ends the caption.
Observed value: 5.5 V
